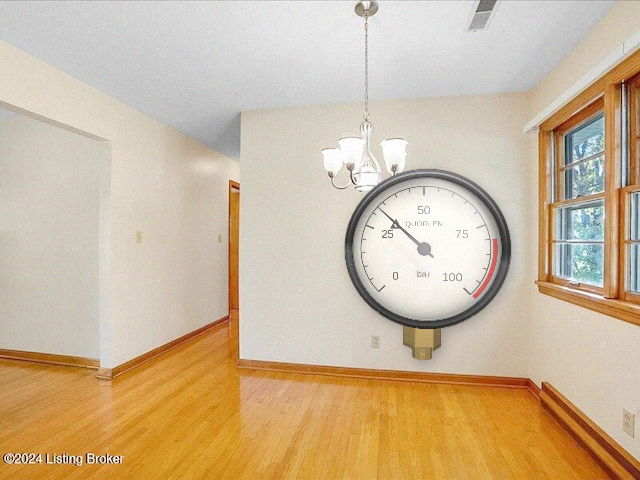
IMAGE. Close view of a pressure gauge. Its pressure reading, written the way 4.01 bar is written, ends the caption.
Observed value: 32.5 bar
